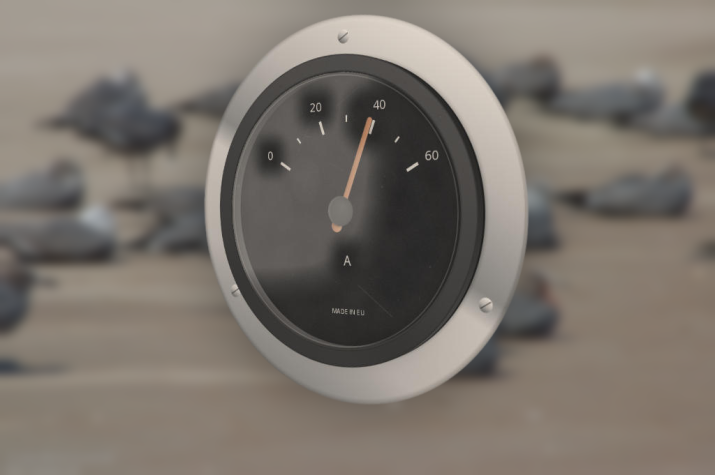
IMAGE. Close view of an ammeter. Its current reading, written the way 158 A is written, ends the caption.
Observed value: 40 A
